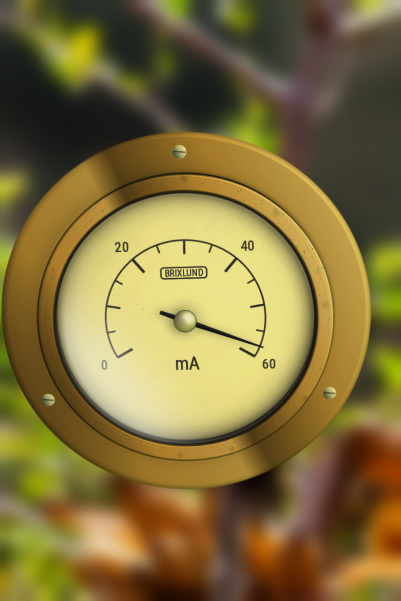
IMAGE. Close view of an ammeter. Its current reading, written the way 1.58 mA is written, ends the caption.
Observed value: 57.5 mA
